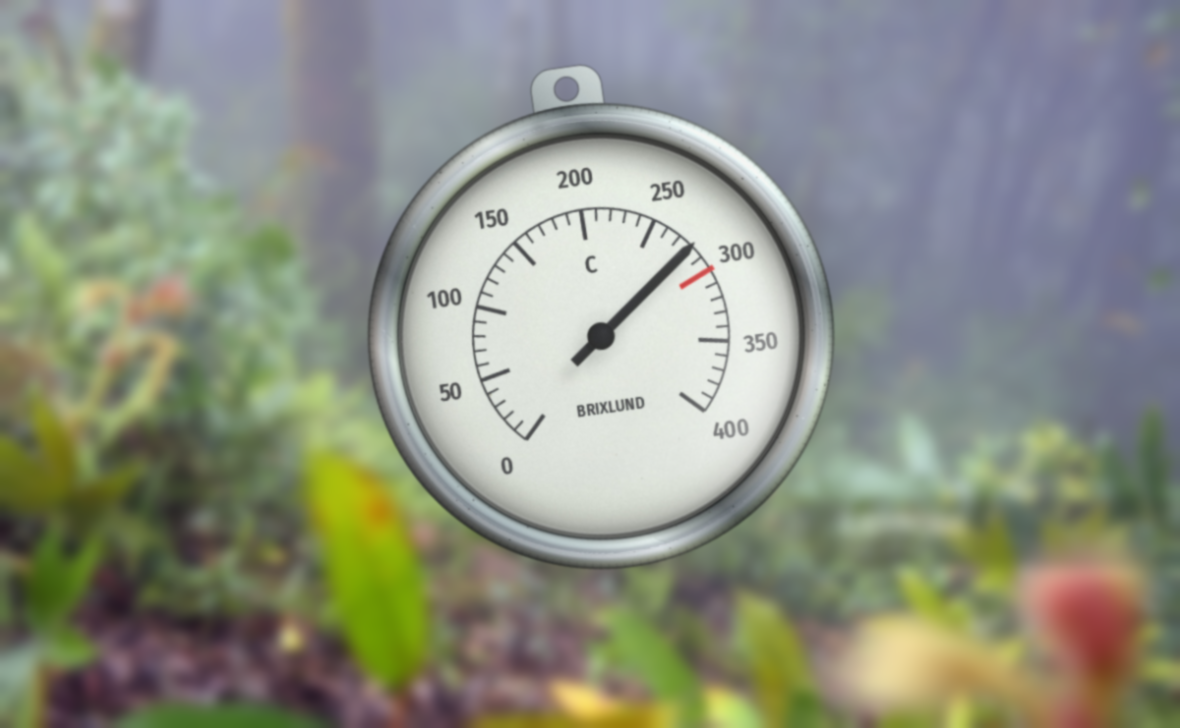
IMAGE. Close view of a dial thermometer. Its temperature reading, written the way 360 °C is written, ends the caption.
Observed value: 280 °C
